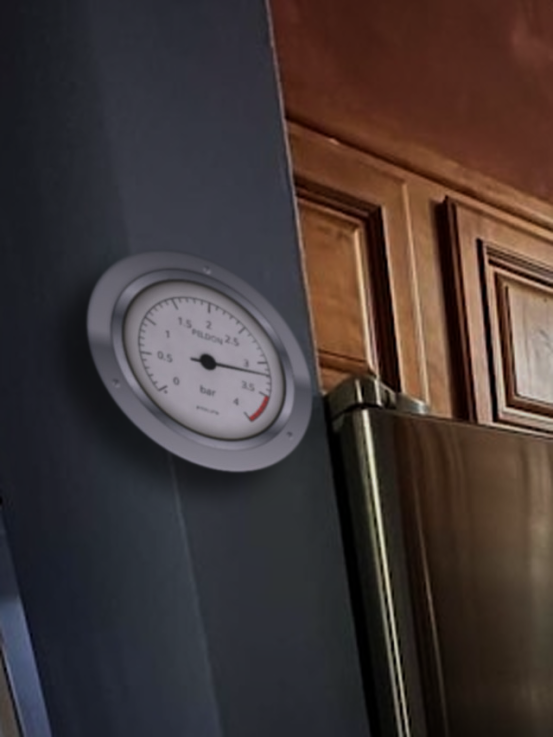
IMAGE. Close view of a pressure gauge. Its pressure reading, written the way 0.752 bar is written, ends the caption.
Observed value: 3.2 bar
